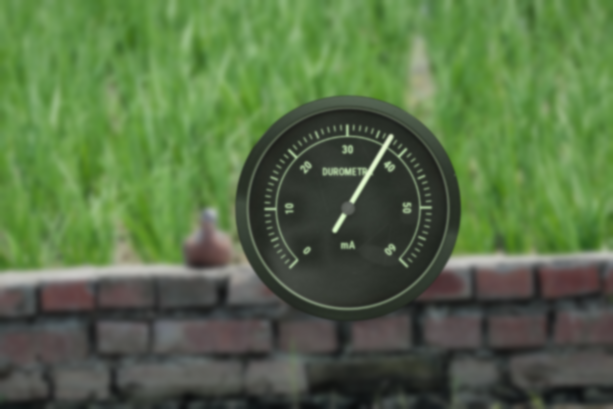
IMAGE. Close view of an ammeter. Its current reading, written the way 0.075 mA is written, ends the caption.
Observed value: 37 mA
